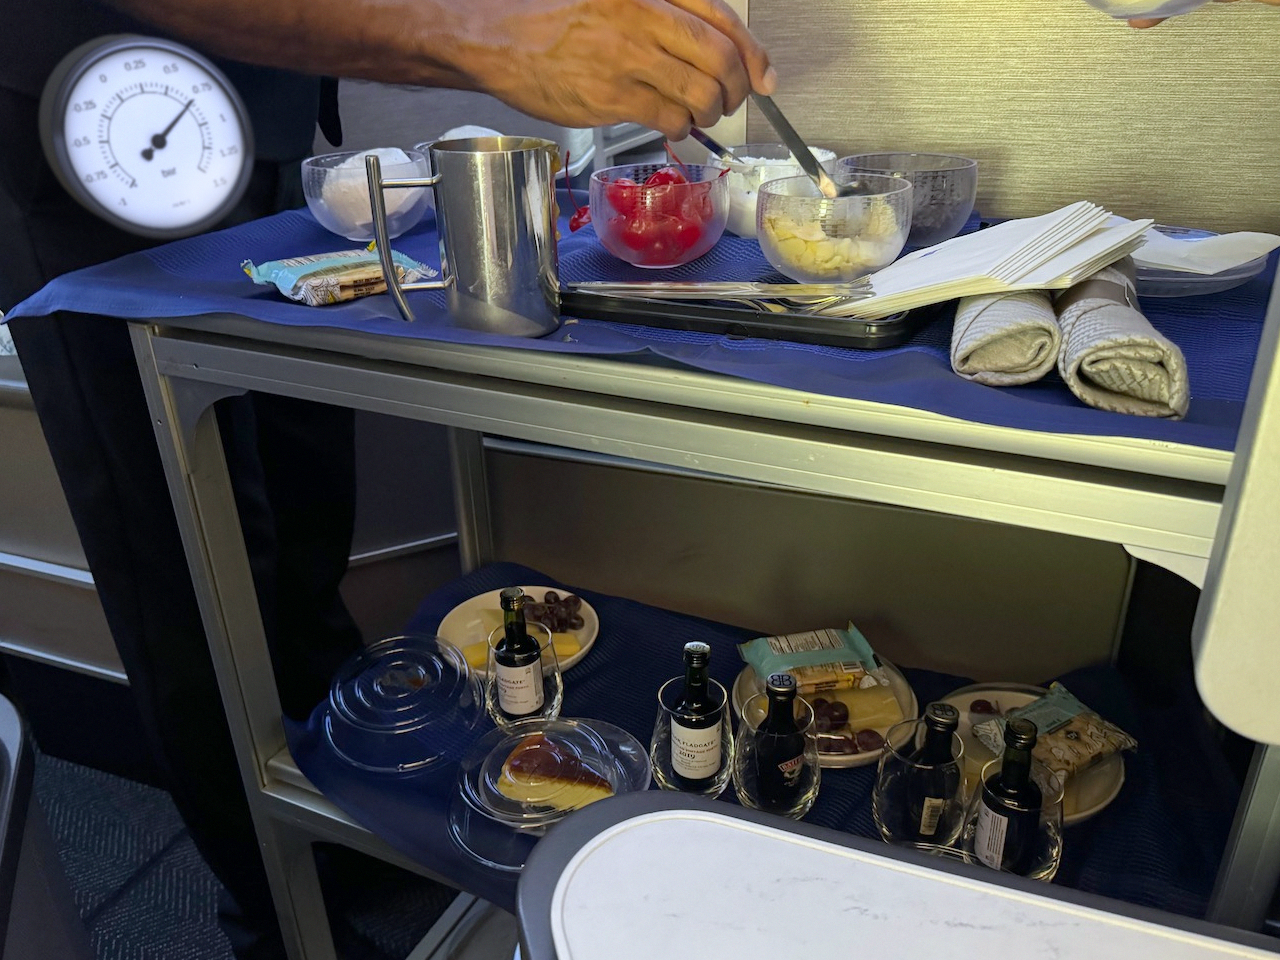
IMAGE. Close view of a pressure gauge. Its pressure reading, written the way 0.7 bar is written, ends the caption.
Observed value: 0.75 bar
